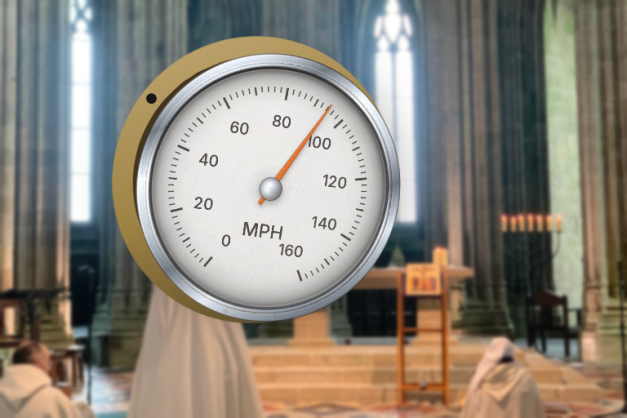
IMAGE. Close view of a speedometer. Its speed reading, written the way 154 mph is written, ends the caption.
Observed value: 94 mph
